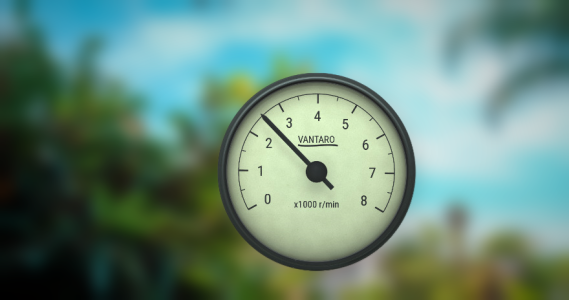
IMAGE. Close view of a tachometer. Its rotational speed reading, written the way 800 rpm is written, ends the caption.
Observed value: 2500 rpm
